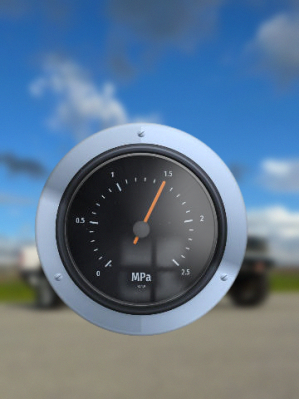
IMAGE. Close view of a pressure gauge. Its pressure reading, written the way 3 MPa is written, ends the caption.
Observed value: 1.5 MPa
